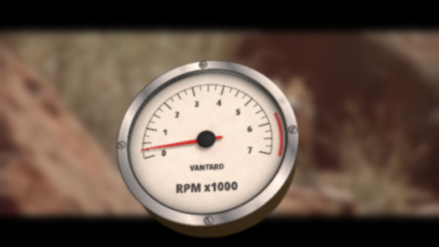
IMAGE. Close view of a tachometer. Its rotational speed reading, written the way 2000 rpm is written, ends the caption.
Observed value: 250 rpm
